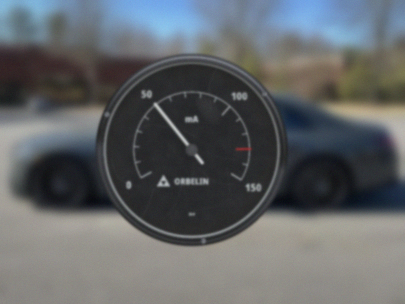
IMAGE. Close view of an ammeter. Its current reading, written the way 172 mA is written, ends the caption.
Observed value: 50 mA
